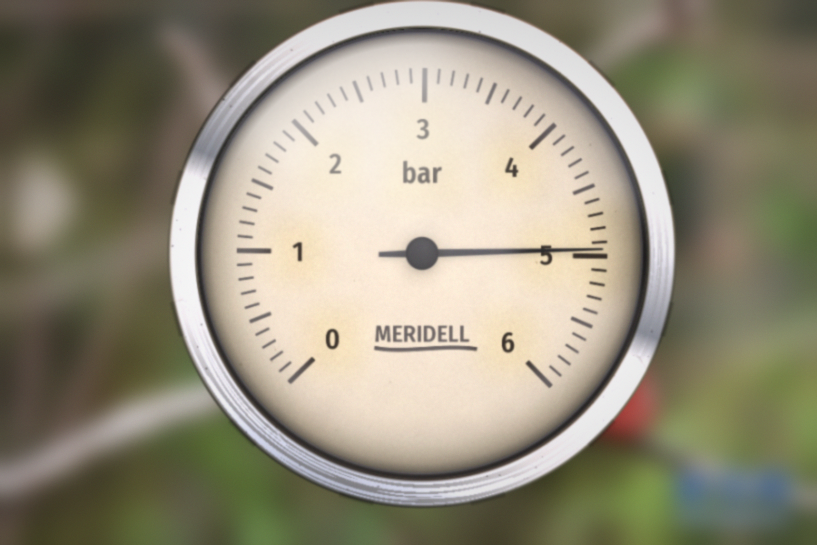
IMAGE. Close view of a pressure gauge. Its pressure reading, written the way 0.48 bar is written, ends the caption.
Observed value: 4.95 bar
